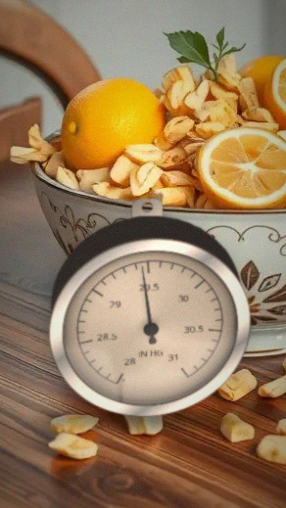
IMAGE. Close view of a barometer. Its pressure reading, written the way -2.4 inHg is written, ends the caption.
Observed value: 29.45 inHg
